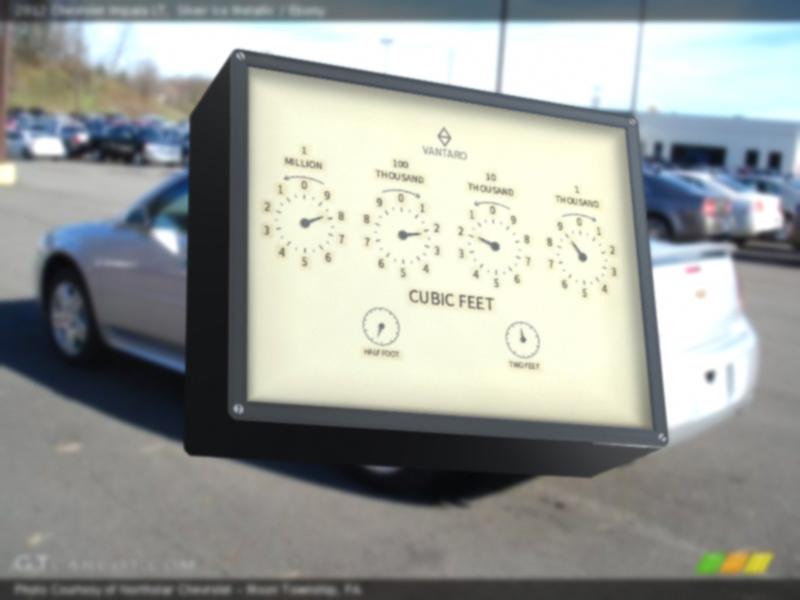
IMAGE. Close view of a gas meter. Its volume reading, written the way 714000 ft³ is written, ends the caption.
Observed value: 821900 ft³
